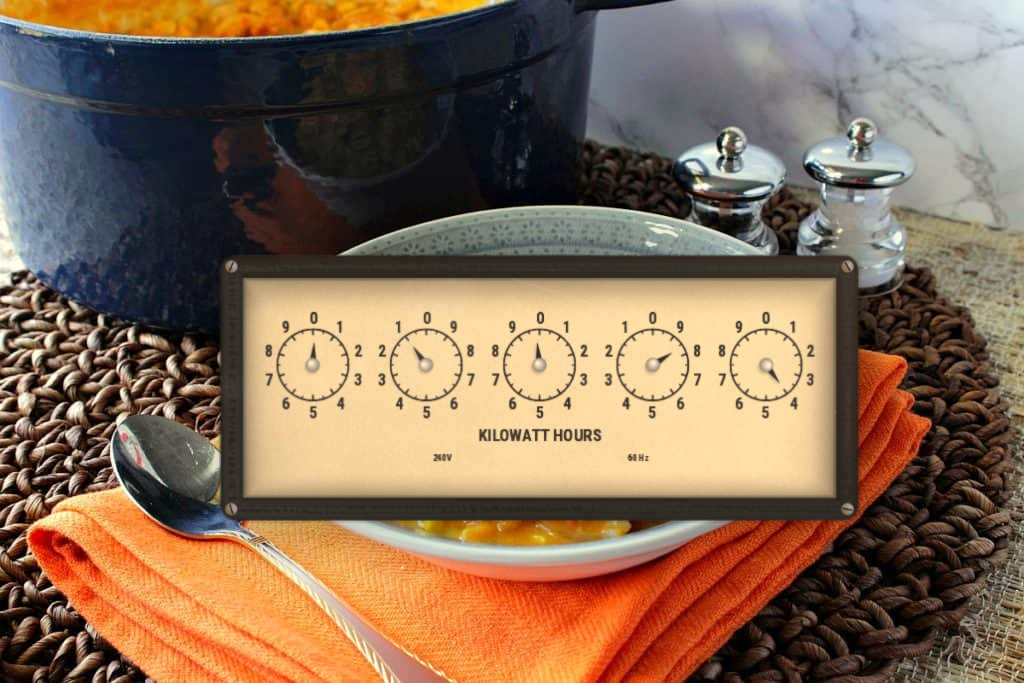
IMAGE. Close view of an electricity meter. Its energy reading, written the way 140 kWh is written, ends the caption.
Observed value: 984 kWh
